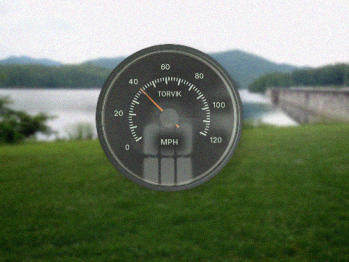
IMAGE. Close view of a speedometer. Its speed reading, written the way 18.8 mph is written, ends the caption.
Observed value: 40 mph
